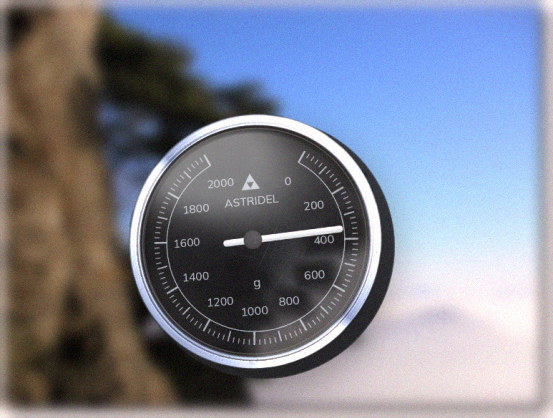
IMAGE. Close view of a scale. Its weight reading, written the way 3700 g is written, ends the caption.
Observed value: 360 g
